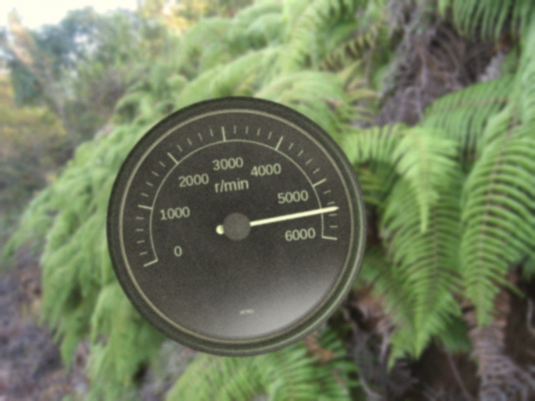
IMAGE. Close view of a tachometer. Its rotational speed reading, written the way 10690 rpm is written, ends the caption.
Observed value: 5500 rpm
